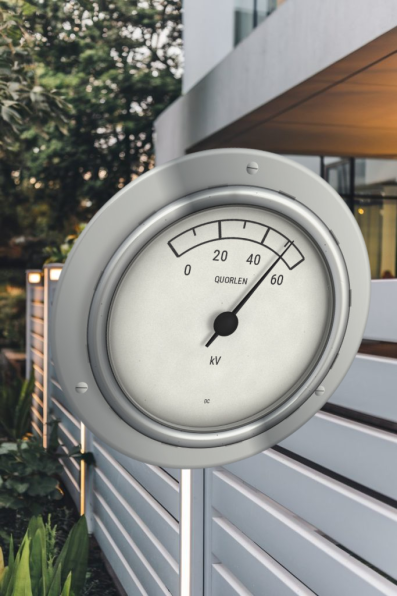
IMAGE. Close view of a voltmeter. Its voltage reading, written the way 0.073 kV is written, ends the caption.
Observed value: 50 kV
